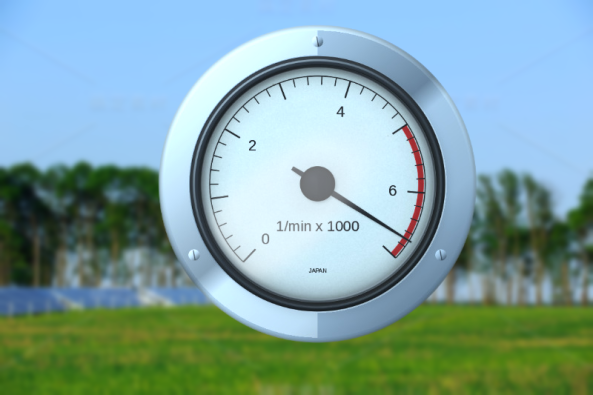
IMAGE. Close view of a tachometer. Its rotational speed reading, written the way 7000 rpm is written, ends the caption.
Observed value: 6700 rpm
